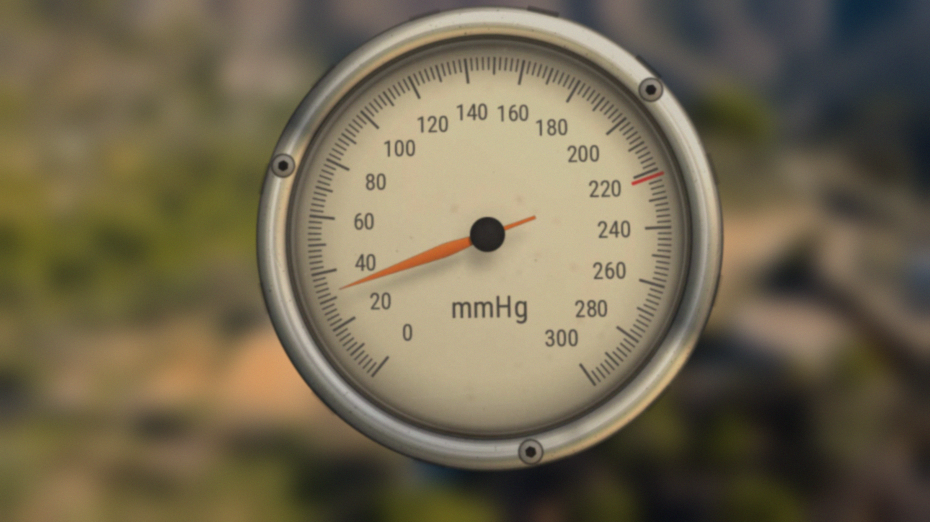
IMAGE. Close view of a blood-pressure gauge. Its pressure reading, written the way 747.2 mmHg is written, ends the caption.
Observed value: 32 mmHg
